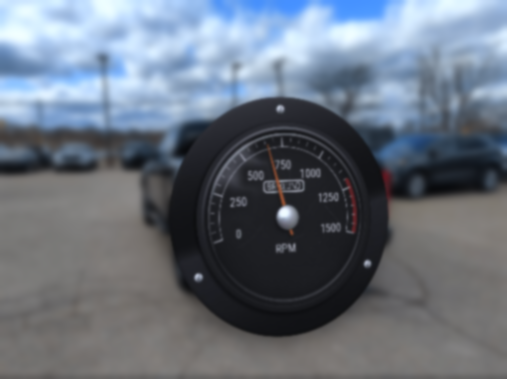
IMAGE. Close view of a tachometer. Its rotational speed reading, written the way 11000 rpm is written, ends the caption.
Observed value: 650 rpm
